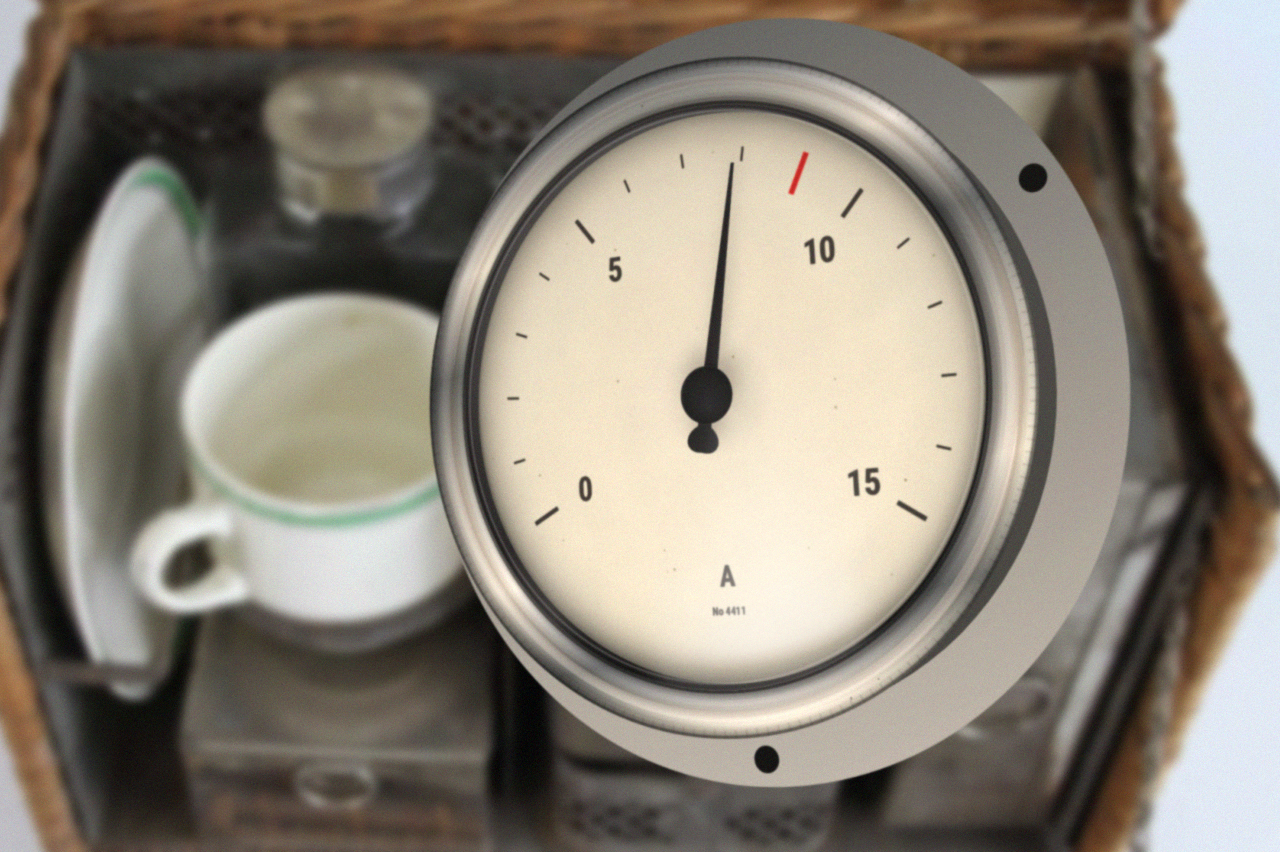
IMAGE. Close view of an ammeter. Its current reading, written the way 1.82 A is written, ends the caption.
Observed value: 8 A
